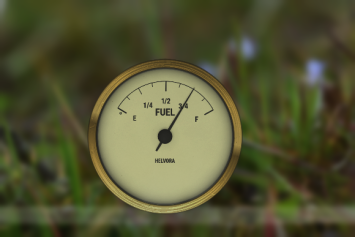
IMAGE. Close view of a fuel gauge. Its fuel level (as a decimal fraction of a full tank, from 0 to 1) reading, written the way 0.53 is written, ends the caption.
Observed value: 0.75
